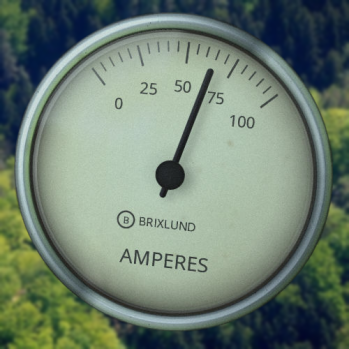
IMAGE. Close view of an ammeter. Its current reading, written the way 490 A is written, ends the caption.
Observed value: 65 A
